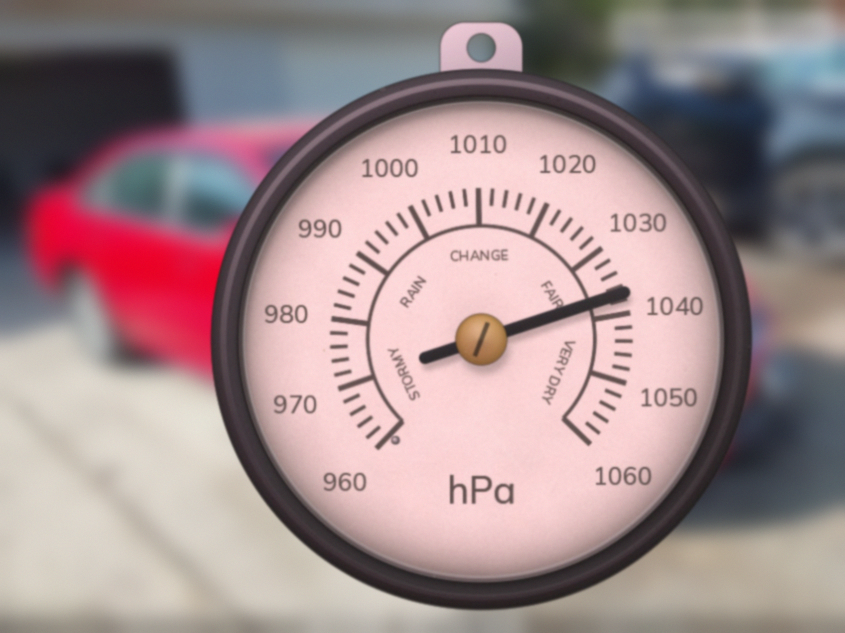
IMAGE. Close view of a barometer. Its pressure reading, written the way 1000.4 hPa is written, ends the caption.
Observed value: 1037 hPa
